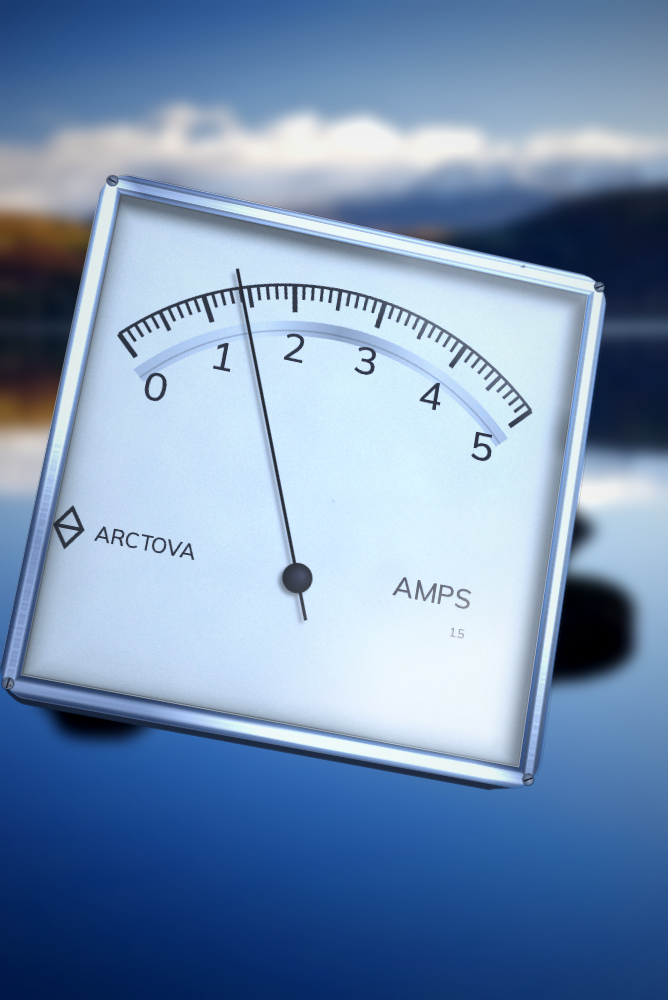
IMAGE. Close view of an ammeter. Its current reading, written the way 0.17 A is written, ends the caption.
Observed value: 1.4 A
